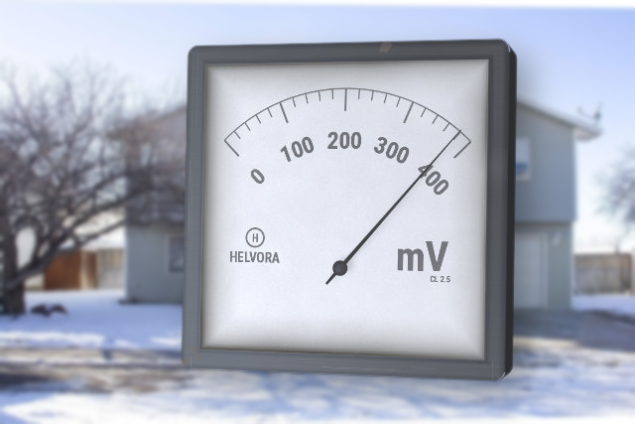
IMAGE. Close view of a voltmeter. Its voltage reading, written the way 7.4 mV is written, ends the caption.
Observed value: 380 mV
